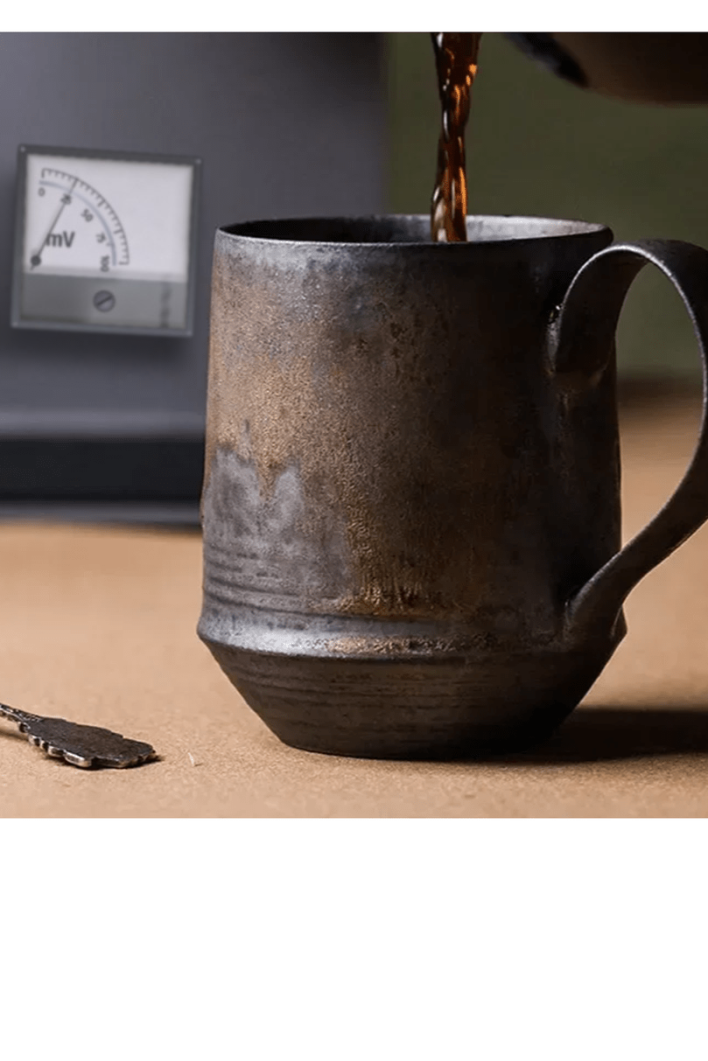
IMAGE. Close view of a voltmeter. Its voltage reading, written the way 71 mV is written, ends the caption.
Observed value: 25 mV
